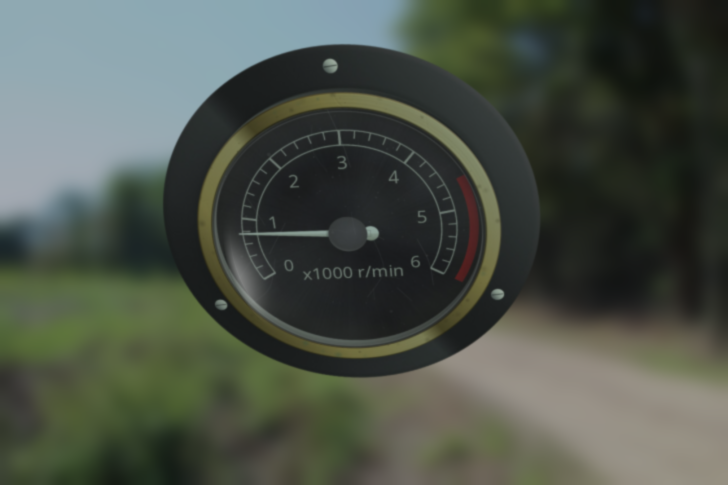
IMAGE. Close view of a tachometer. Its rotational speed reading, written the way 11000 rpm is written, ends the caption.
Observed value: 800 rpm
